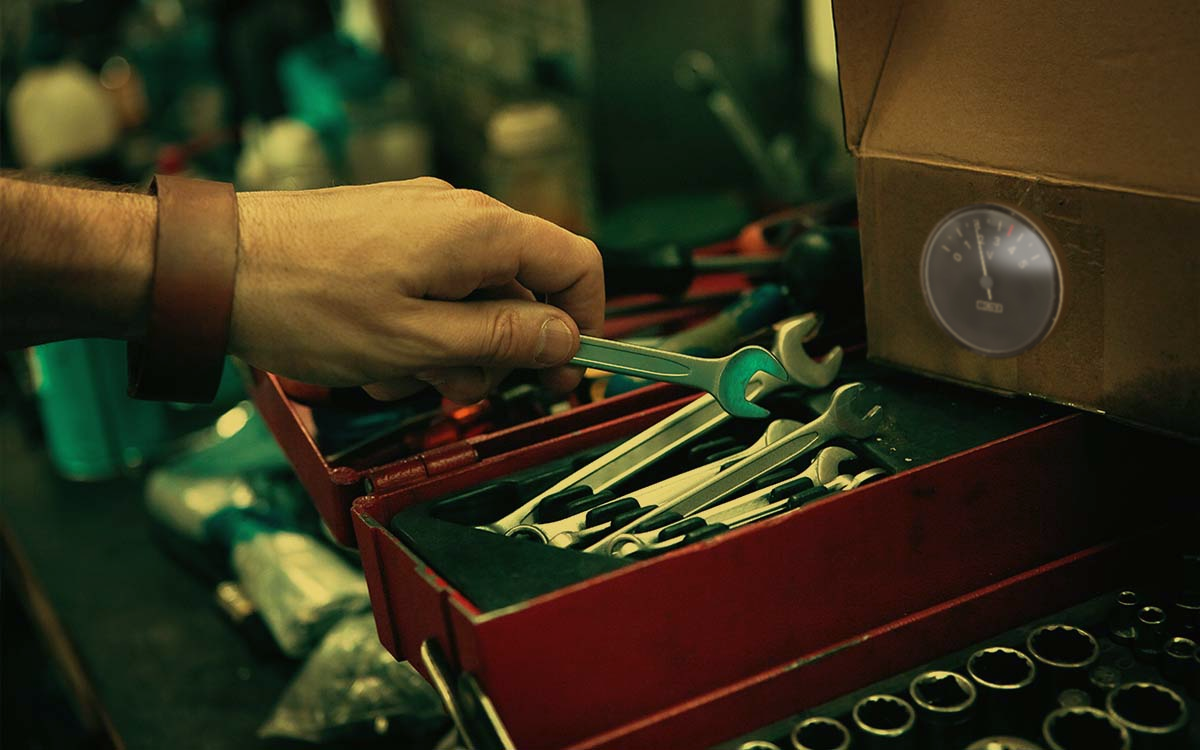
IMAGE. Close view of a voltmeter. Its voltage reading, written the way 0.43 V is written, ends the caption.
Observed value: 2 V
